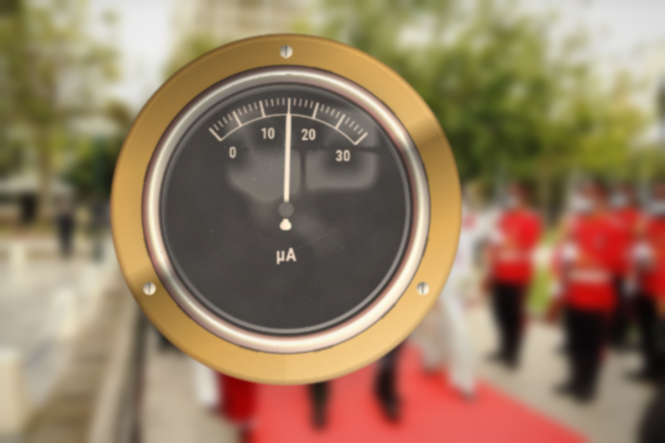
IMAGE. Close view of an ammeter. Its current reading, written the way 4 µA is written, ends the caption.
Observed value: 15 µA
